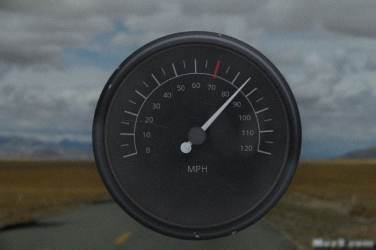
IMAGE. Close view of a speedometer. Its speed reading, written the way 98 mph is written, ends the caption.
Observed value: 85 mph
